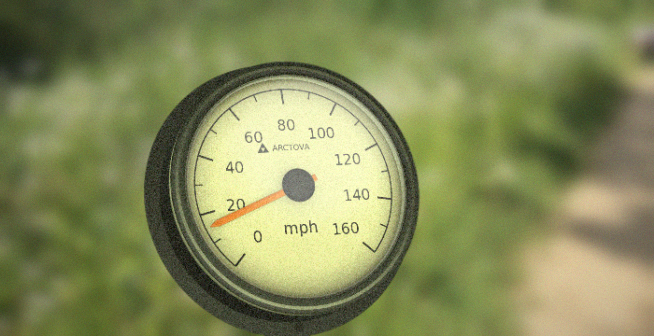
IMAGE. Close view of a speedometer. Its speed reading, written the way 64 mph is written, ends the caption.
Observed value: 15 mph
